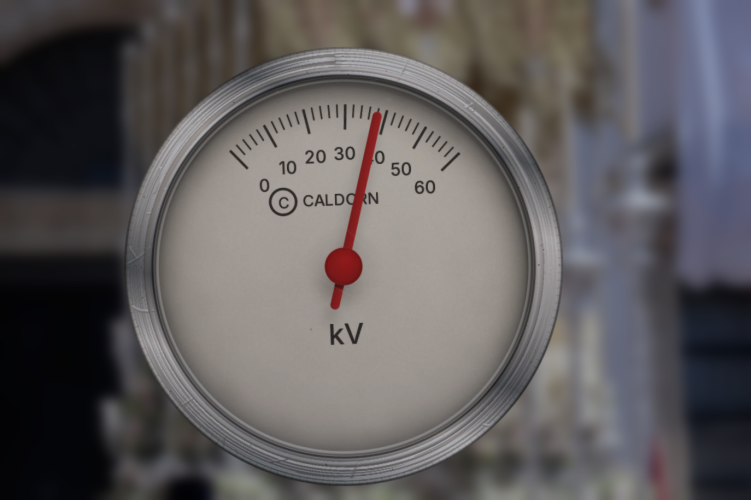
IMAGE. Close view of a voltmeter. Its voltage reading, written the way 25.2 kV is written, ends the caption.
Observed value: 38 kV
